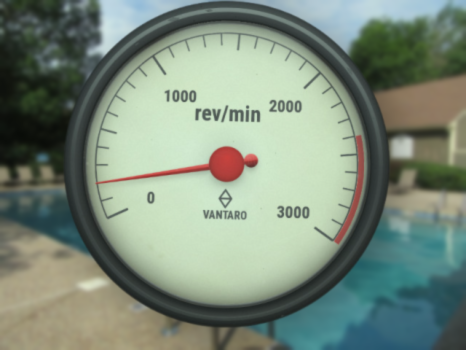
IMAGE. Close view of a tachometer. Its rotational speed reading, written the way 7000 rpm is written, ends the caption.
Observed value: 200 rpm
